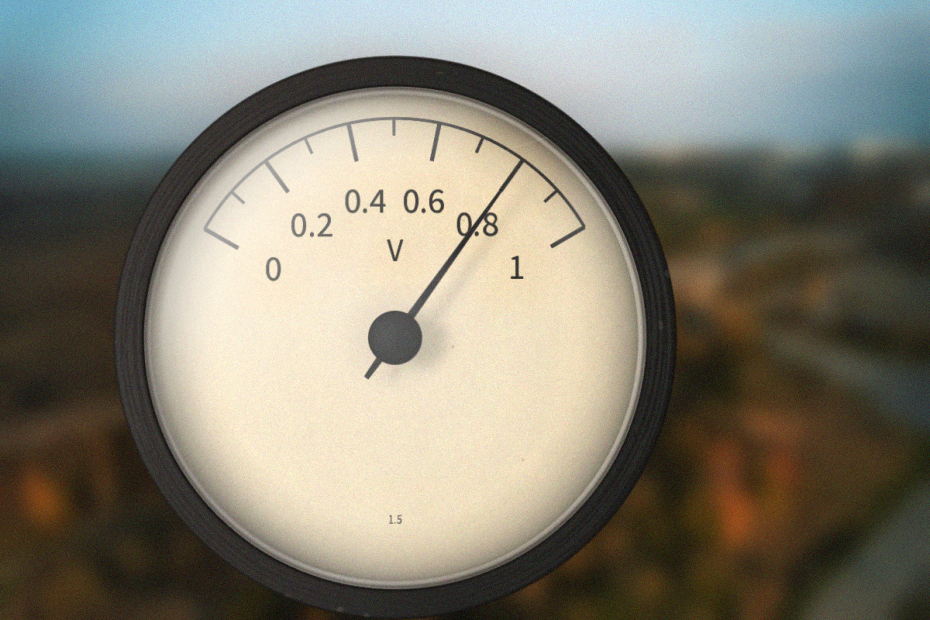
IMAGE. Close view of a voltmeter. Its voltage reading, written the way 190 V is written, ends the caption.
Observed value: 0.8 V
